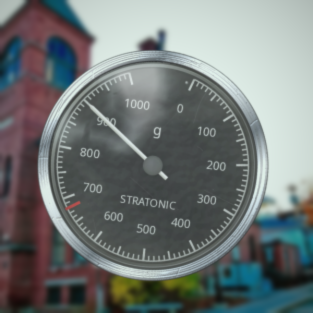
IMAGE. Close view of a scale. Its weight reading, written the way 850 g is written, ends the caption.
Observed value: 900 g
